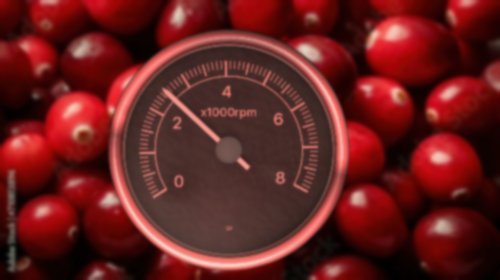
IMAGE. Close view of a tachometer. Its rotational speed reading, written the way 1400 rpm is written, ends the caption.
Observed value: 2500 rpm
